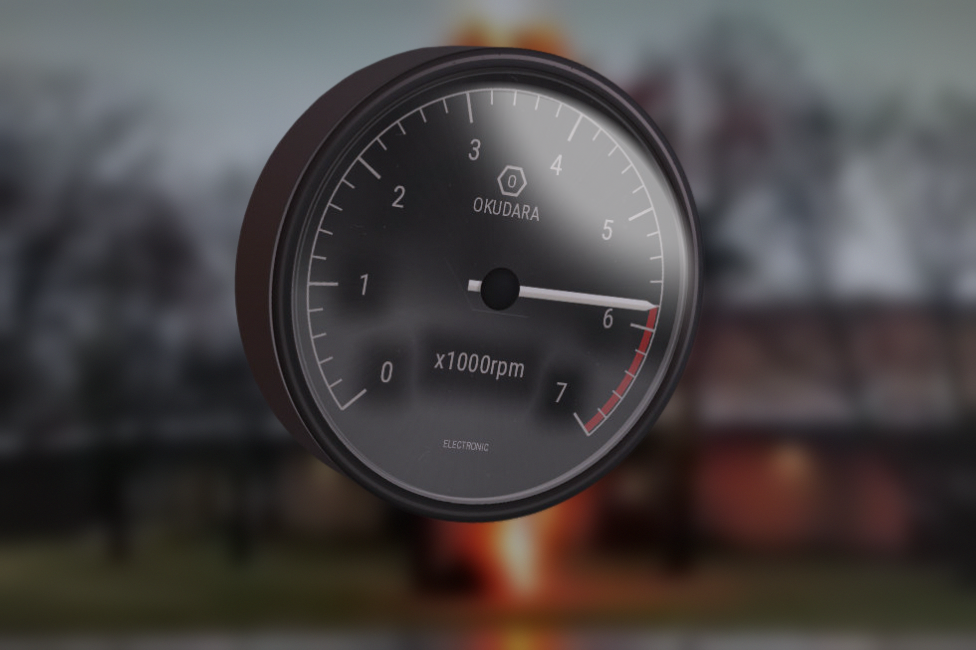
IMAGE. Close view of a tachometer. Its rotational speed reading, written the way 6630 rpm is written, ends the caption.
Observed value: 5800 rpm
